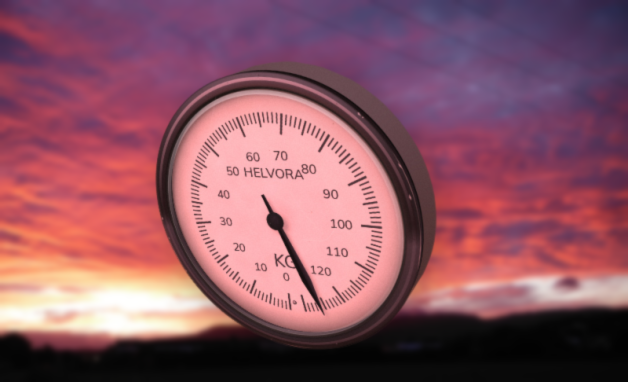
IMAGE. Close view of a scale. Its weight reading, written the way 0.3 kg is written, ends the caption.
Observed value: 125 kg
